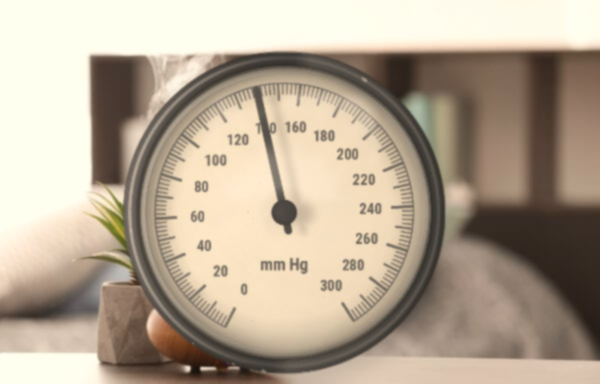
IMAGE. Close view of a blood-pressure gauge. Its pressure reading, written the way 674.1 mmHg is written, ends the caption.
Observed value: 140 mmHg
